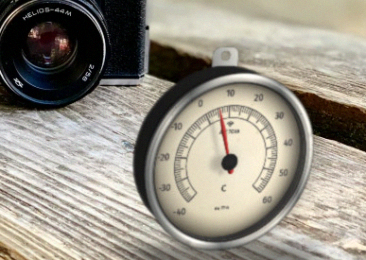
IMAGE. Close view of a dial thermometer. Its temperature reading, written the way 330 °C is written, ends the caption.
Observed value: 5 °C
